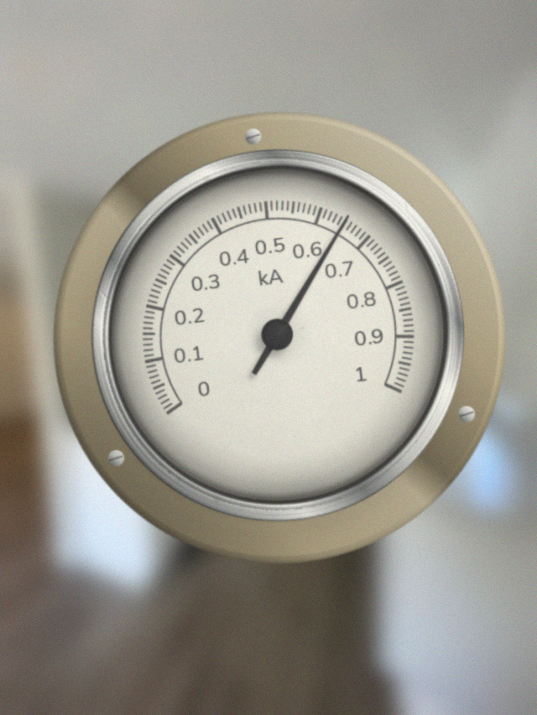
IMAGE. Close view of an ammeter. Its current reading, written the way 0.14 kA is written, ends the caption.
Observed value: 0.65 kA
